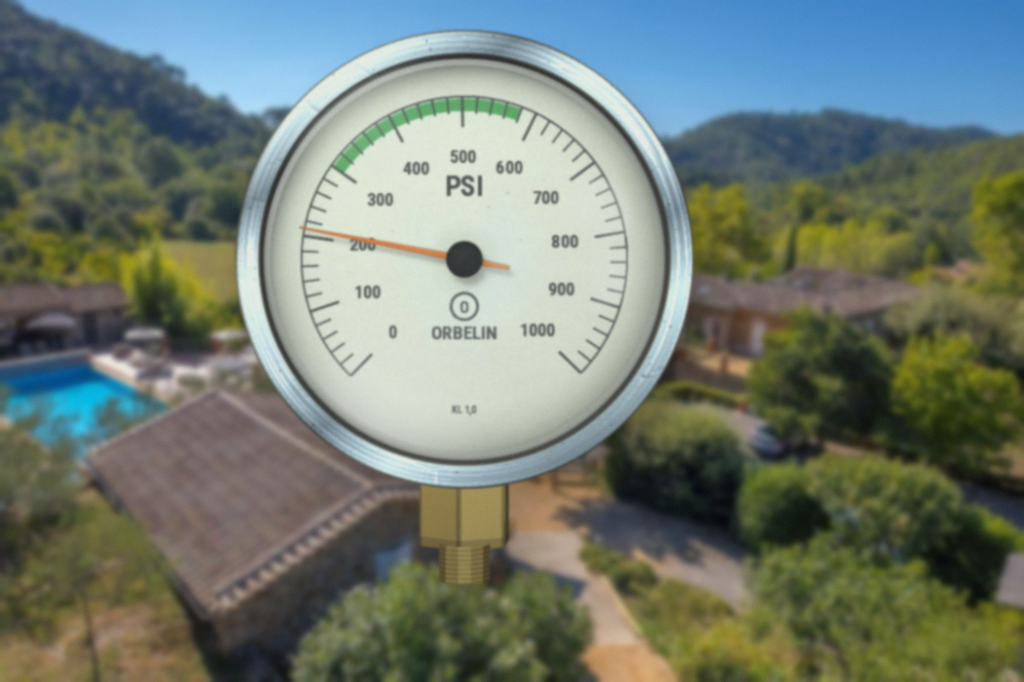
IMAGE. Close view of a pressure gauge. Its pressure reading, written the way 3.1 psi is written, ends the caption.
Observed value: 210 psi
